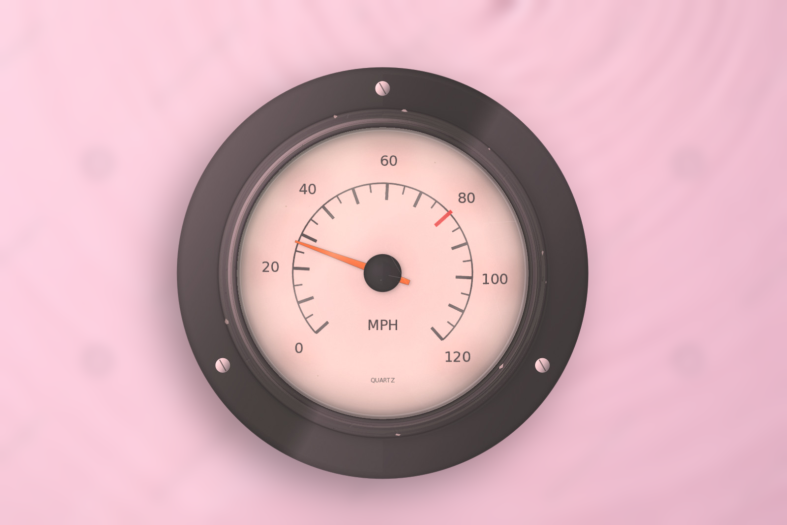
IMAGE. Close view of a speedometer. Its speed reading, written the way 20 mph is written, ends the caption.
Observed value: 27.5 mph
